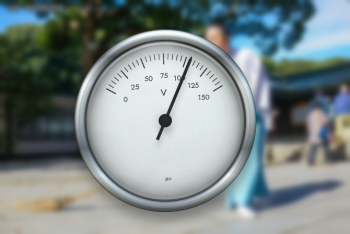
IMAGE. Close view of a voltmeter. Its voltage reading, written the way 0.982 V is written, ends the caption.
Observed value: 105 V
